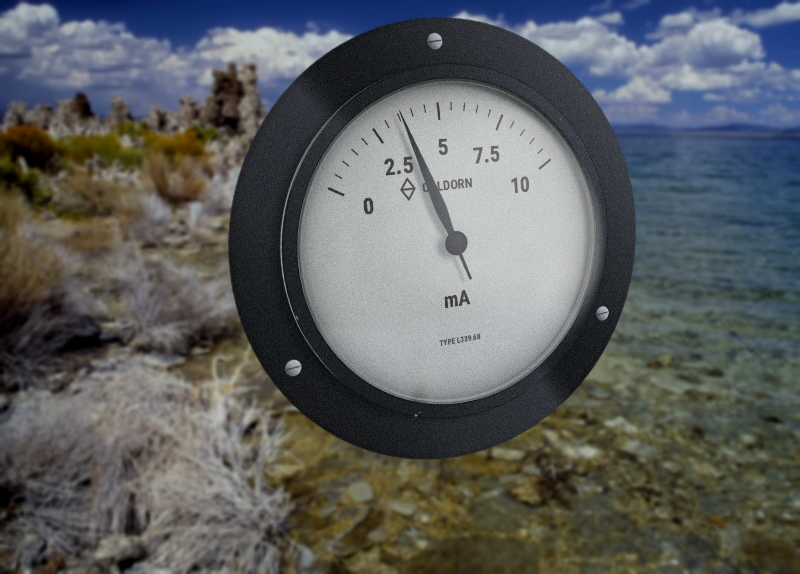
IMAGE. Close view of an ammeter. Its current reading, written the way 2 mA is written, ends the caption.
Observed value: 3.5 mA
